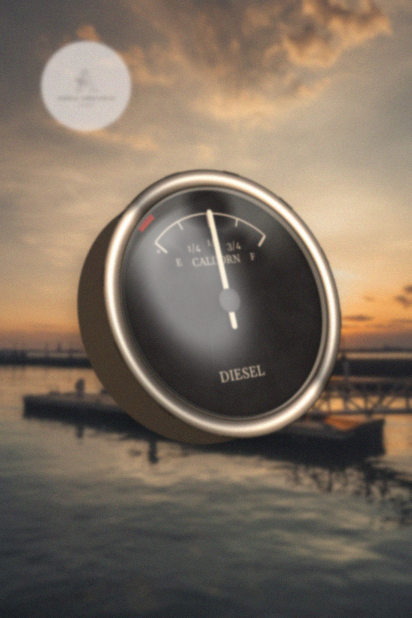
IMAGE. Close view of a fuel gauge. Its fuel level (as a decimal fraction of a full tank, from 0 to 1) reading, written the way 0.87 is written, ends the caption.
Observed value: 0.5
